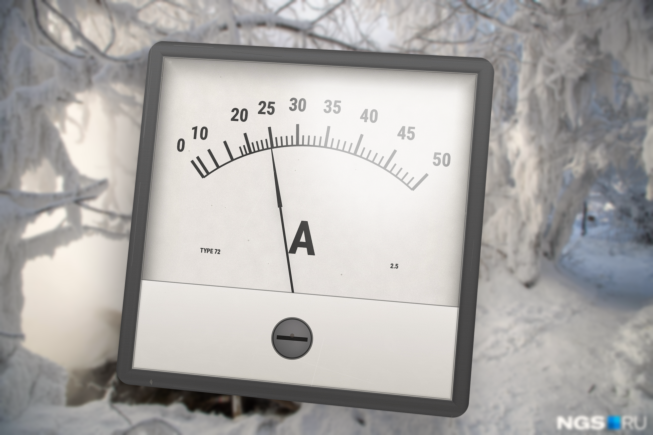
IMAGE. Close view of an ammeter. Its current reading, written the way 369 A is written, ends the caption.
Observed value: 25 A
